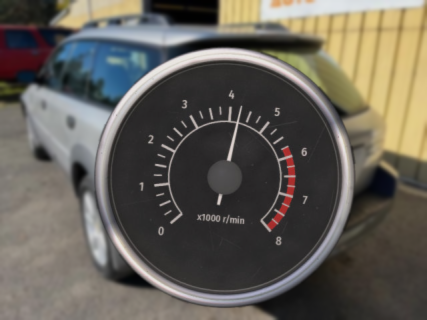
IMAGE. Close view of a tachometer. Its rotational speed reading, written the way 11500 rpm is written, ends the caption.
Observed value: 4250 rpm
